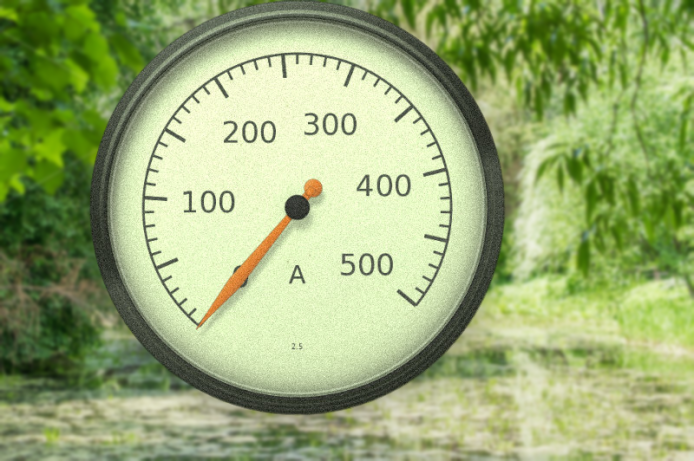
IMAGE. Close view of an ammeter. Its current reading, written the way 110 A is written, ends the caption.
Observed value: 0 A
